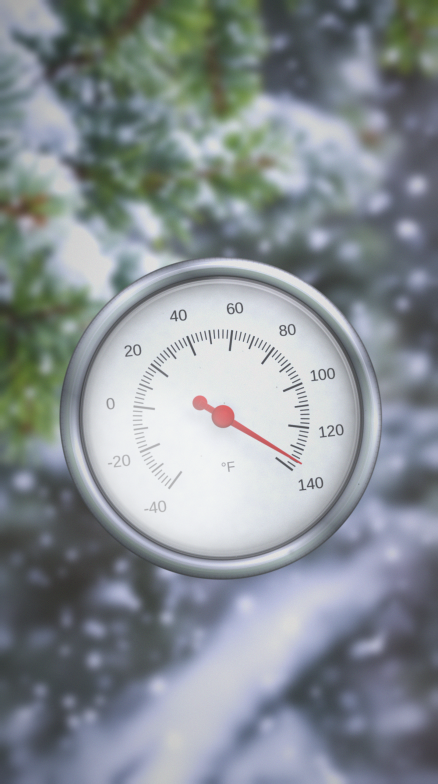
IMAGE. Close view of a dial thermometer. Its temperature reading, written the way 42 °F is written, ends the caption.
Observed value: 136 °F
